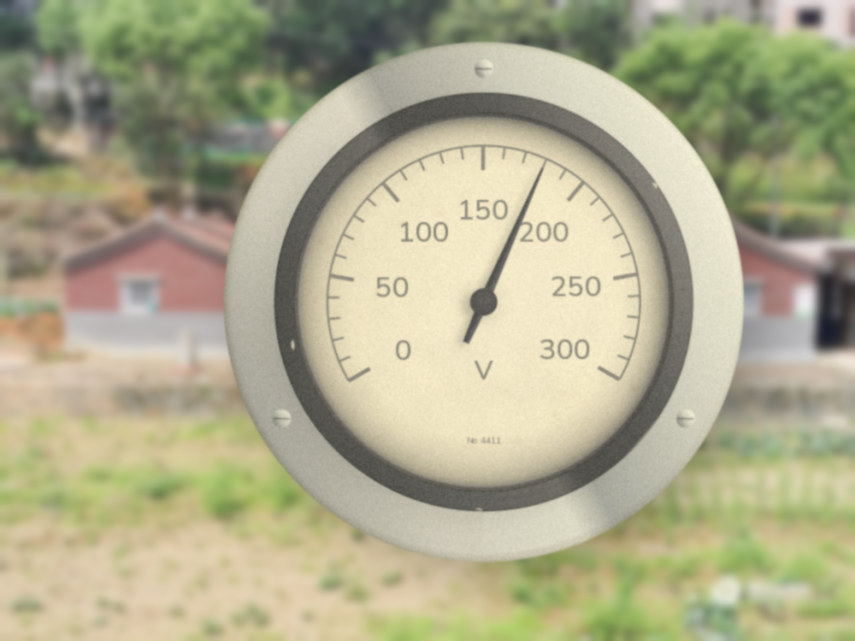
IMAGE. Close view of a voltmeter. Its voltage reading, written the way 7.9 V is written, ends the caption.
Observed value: 180 V
